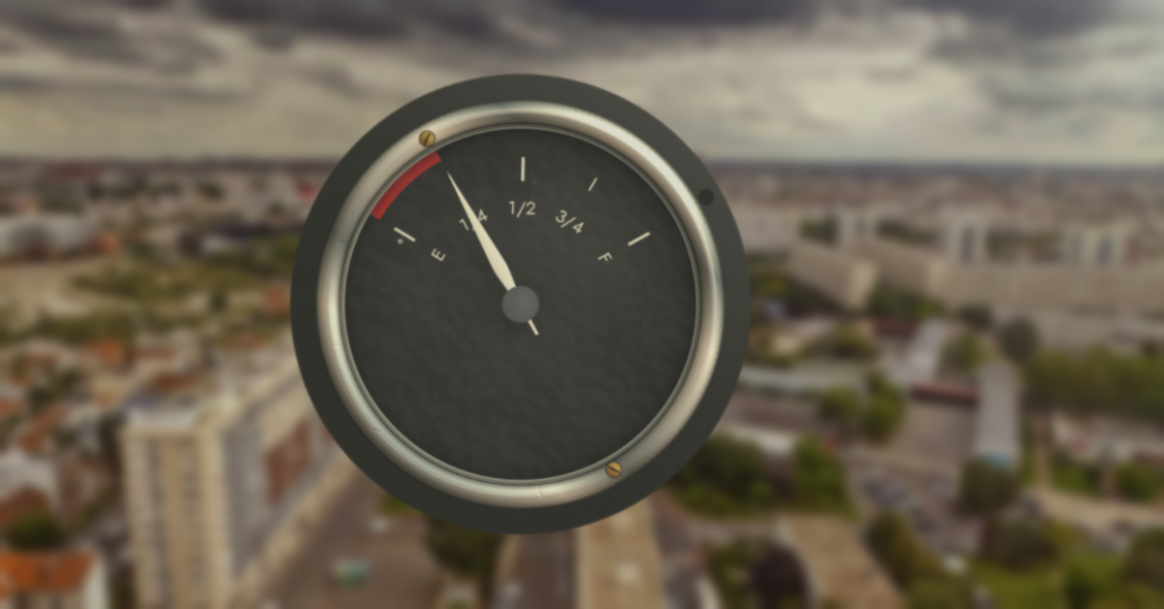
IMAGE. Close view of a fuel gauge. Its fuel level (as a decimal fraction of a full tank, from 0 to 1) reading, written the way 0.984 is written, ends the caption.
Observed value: 0.25
